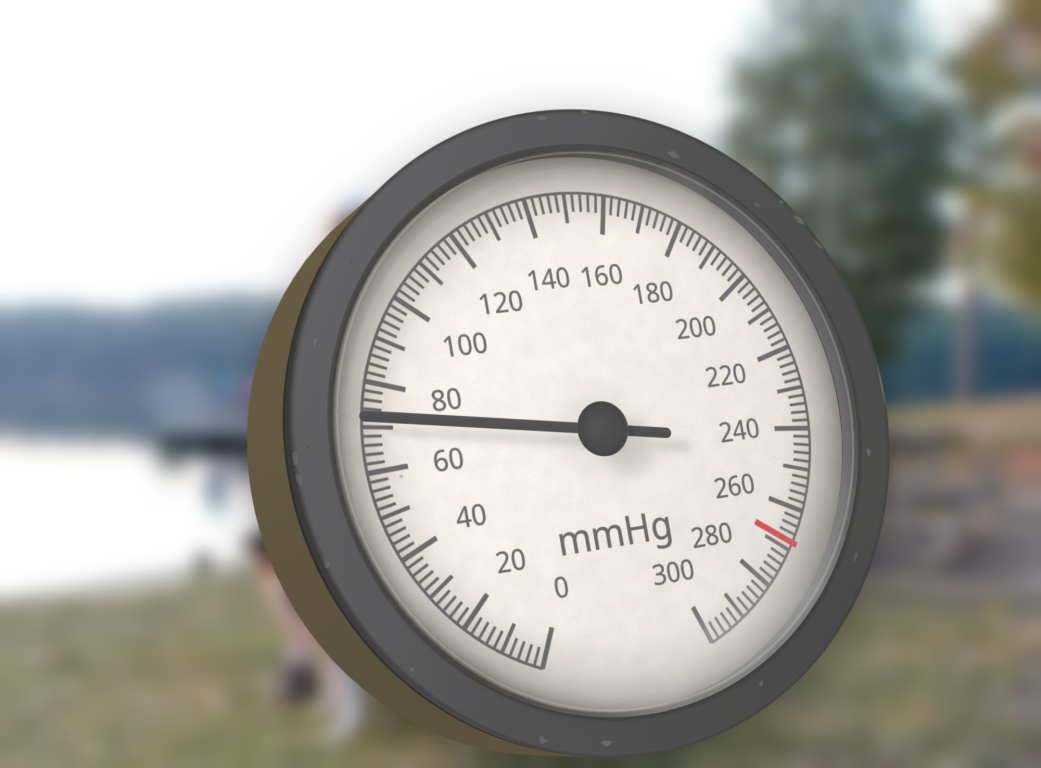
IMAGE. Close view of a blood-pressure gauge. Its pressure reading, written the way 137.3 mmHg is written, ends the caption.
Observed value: 72 mmHg
